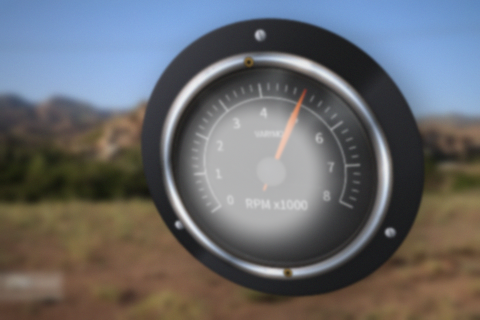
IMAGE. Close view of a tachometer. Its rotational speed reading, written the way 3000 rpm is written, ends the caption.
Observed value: 5000 rpm
